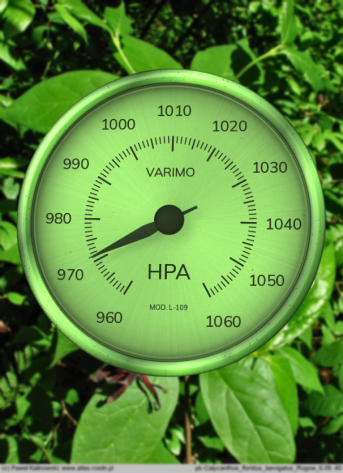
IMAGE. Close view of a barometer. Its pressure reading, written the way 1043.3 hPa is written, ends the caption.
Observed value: 971 hPa
